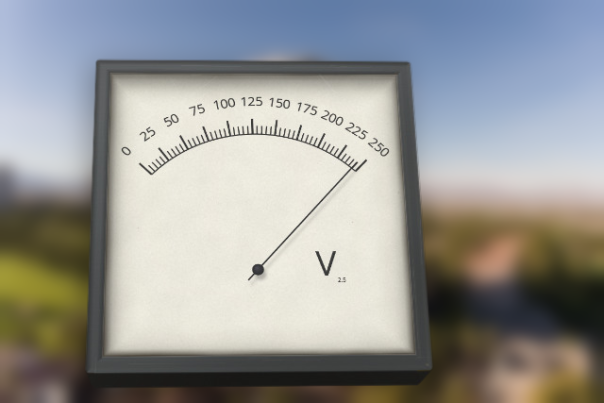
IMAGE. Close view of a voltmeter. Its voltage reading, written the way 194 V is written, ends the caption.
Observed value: 245 V
